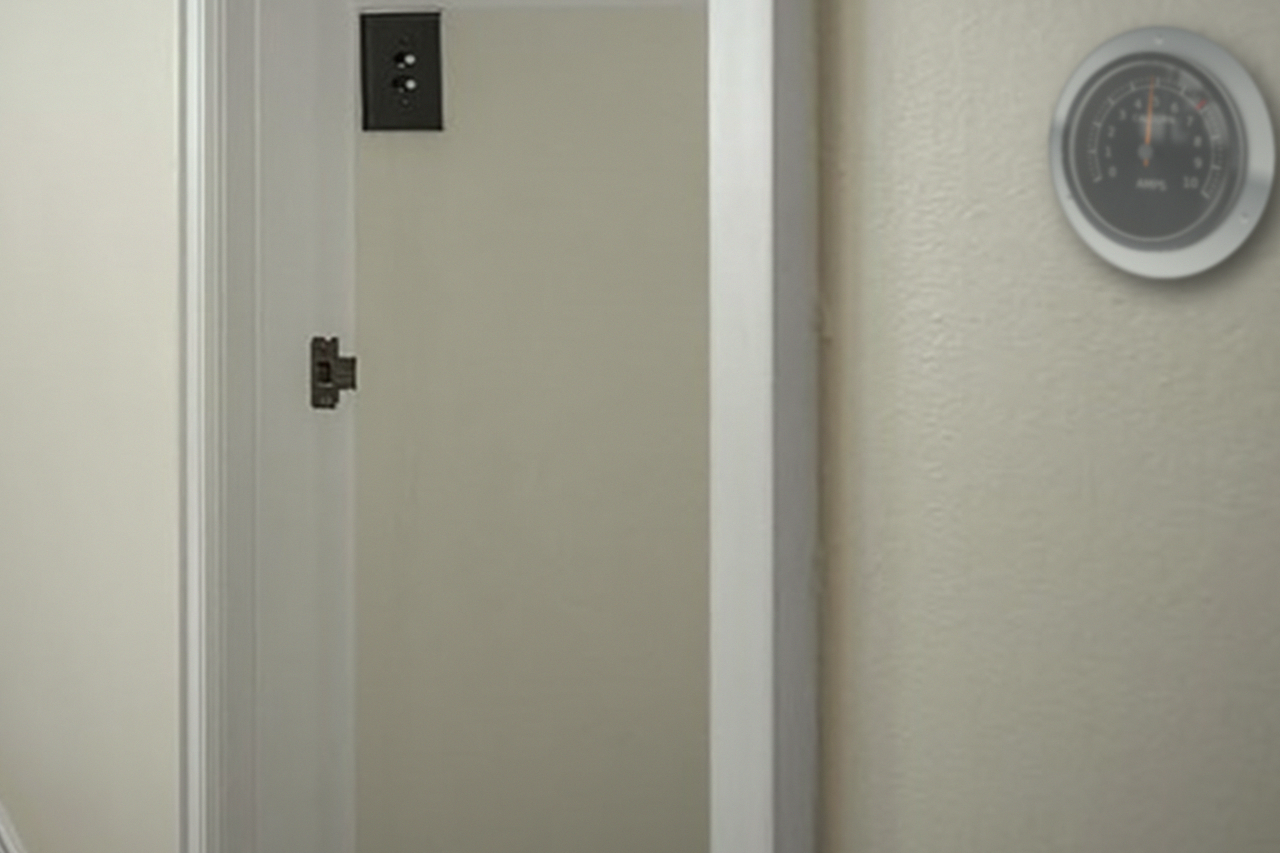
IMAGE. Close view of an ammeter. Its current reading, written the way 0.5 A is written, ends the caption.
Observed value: 5 A
